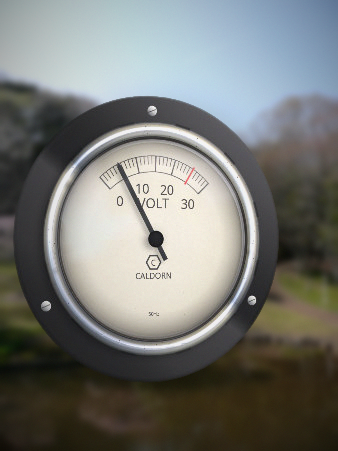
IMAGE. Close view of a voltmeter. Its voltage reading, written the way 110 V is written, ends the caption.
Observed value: 5 V
